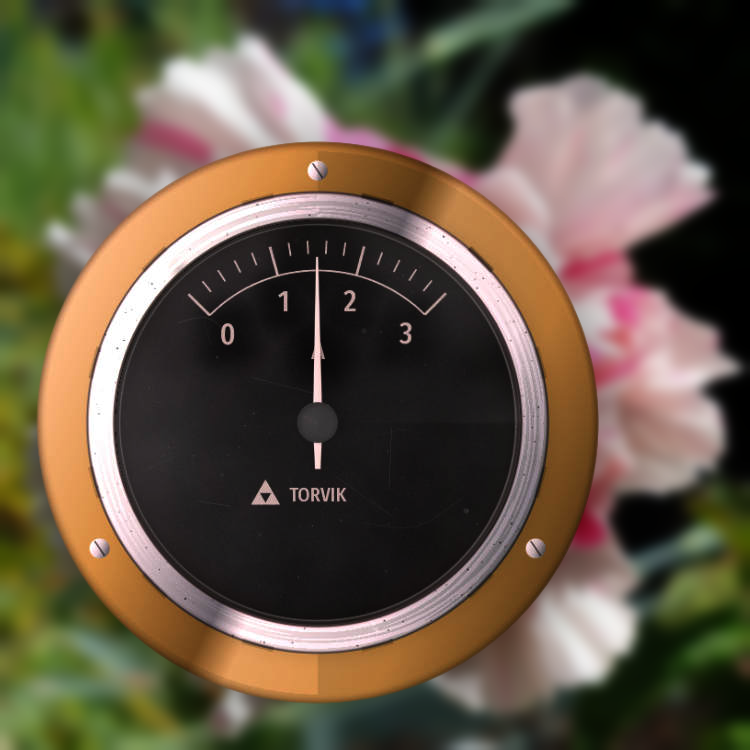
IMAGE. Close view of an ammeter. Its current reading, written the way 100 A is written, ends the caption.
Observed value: 1.5 A
